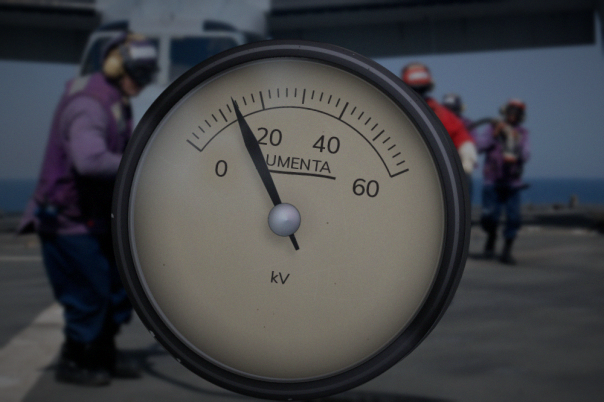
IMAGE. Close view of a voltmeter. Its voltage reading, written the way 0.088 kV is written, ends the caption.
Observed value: 14 kV
